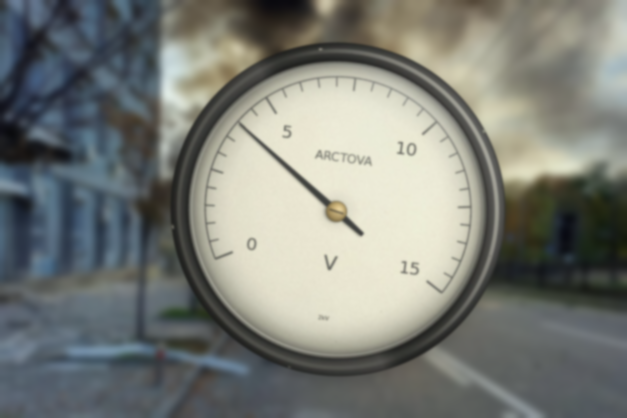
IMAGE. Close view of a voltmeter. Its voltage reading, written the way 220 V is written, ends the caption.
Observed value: 4 V
